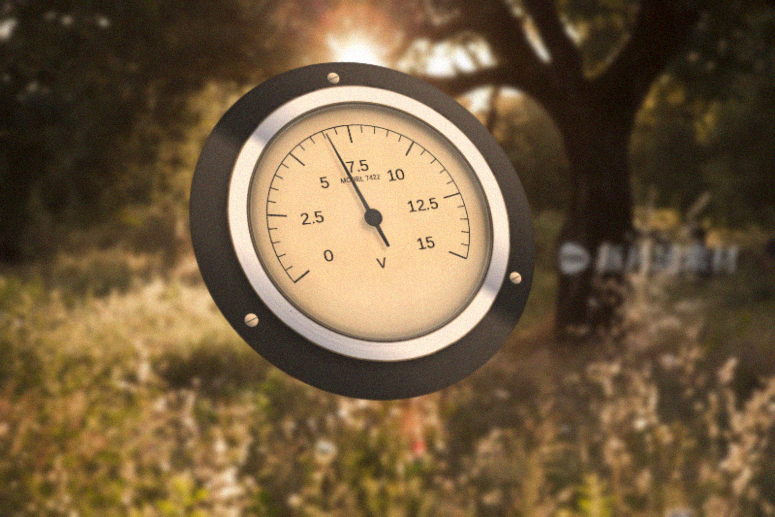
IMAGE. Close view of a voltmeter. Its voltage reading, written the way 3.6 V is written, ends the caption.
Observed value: 6.5 V
